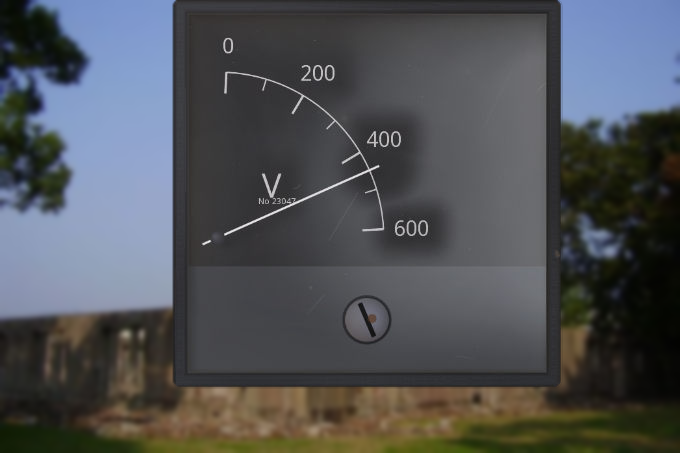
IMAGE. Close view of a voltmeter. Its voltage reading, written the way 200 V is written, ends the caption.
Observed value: 450 V
